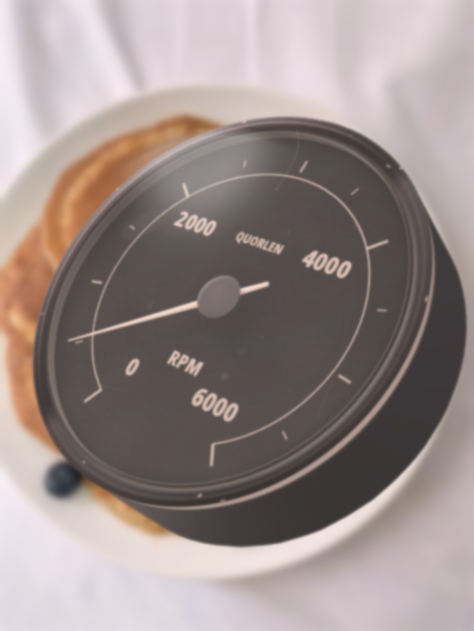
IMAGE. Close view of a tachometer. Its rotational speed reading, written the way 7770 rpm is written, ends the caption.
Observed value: 500 rpm
